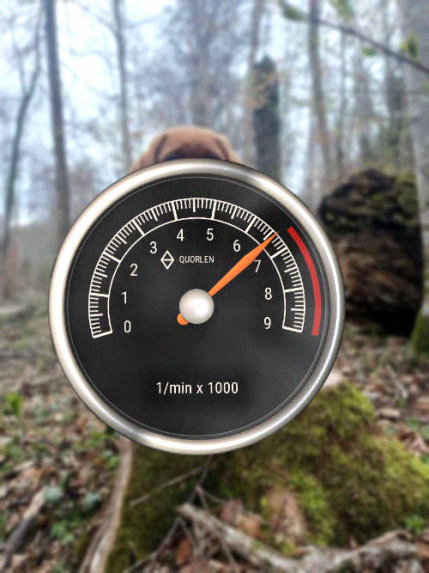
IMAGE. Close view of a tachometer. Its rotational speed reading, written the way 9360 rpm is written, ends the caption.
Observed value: 6600 rpm
